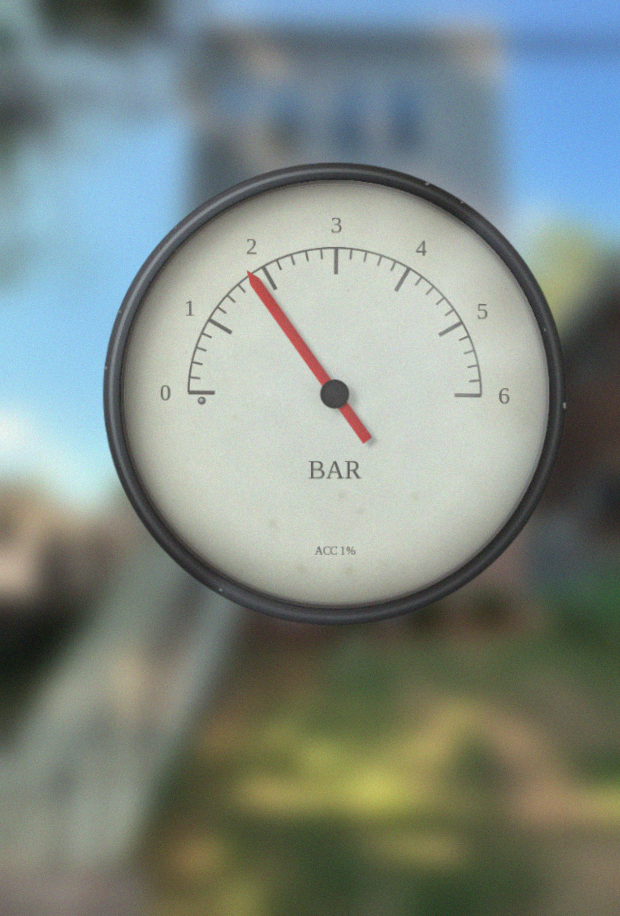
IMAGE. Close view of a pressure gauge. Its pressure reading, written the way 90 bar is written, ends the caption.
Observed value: 1.8 bar
